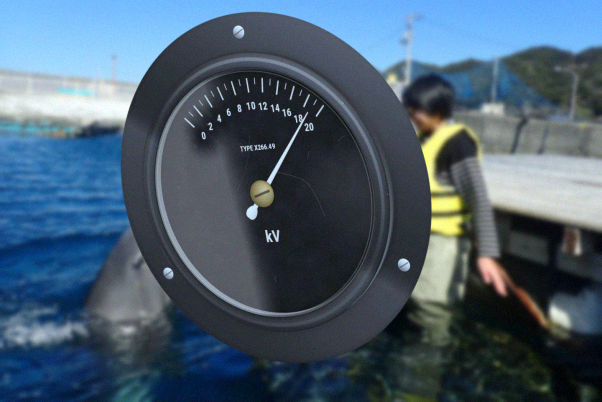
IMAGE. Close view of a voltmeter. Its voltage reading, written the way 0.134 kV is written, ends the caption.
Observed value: 19 kV
